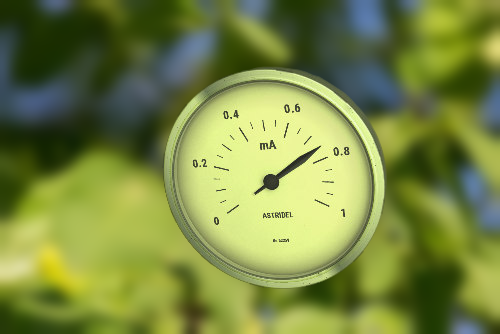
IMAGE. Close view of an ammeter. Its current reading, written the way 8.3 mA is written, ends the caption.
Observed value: 0.75 mA
